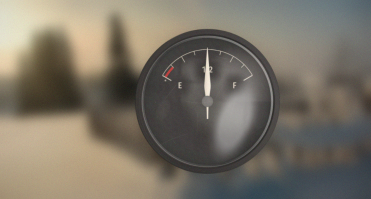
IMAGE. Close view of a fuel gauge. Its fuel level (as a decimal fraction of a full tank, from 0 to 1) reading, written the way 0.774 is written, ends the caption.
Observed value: 0.5
